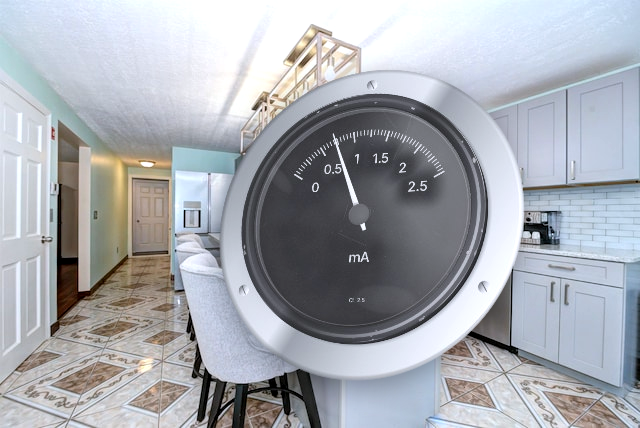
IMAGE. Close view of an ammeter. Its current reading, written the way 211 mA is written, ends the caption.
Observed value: 0.75 mA
